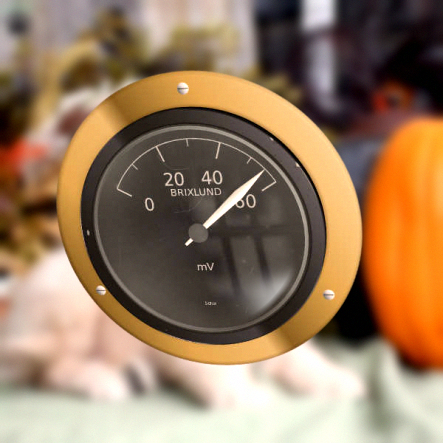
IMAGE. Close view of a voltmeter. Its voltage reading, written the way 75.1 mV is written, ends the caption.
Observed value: 55 mV
